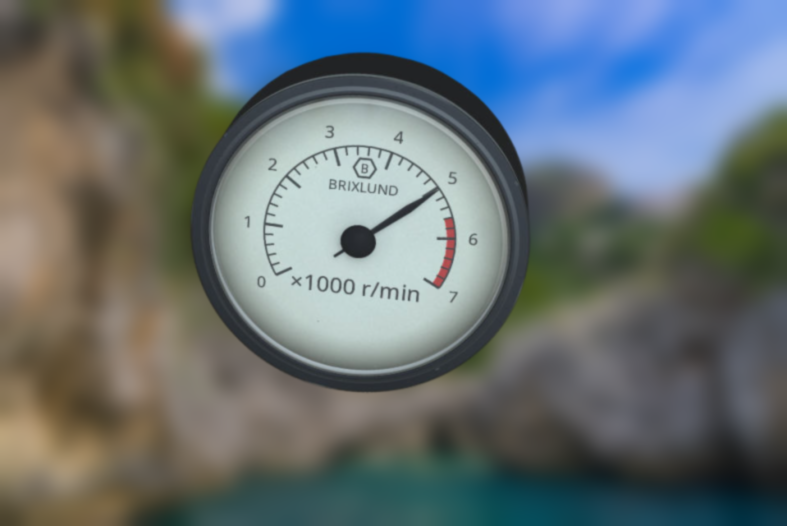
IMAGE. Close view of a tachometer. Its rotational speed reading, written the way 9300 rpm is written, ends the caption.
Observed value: 5000 rpm
